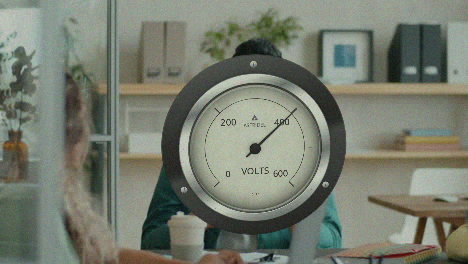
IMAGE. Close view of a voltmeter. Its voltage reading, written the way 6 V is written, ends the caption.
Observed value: 400 V
